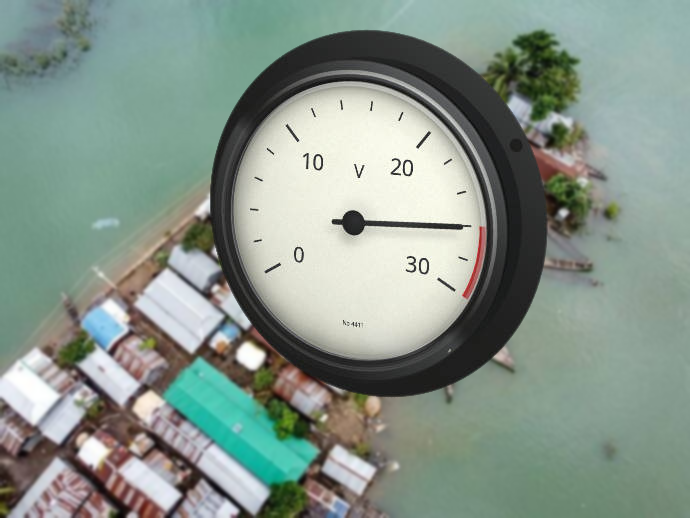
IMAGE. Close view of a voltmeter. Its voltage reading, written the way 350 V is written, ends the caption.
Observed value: 26 V
